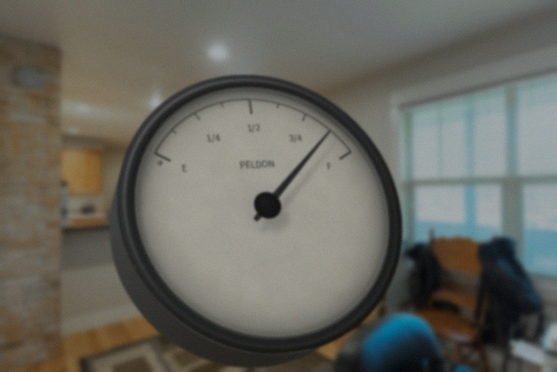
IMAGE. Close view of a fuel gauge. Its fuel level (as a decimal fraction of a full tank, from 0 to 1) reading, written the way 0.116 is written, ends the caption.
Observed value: 0.875
